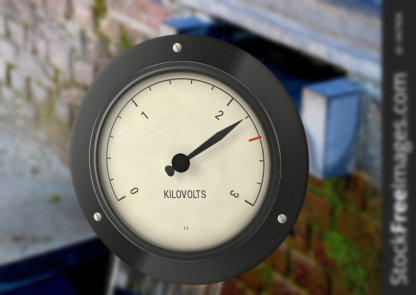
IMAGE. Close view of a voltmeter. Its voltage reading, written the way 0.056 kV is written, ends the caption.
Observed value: 2.2 kV
